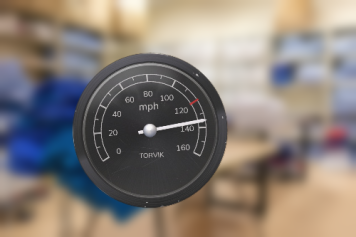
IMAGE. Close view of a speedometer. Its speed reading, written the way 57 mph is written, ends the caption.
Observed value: 135 mph
